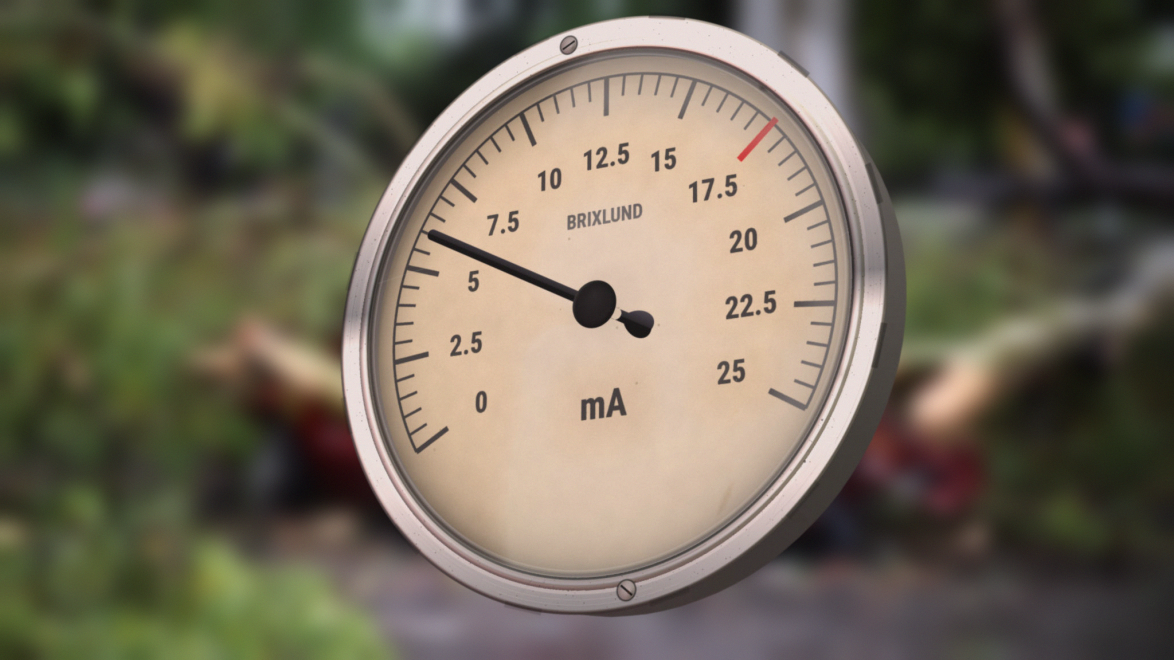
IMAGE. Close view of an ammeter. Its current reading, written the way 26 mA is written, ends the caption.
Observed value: 6 mA
